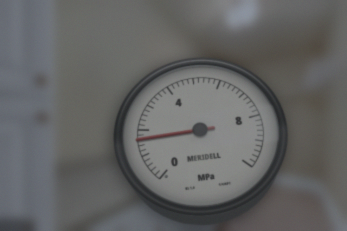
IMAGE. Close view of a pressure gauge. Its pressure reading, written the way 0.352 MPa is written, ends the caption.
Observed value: 1.6 MPa
